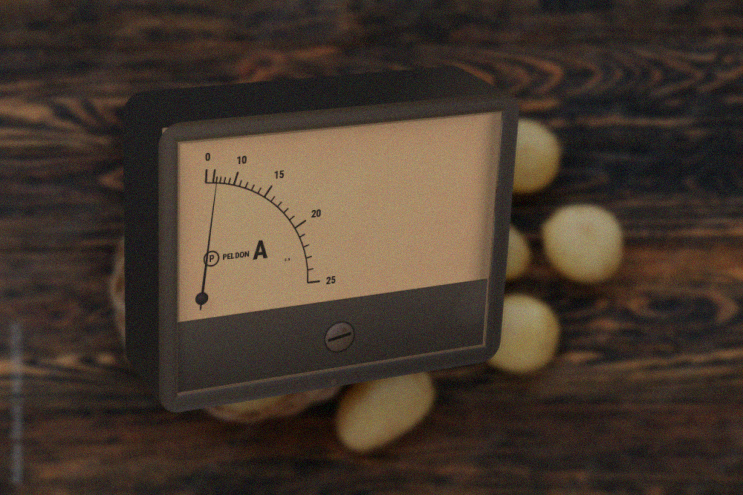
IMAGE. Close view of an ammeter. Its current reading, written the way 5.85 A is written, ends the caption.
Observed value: 5 A
